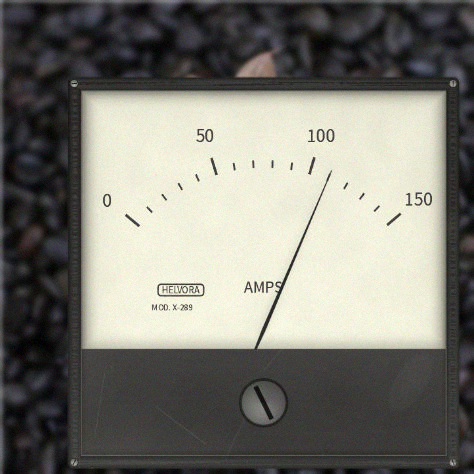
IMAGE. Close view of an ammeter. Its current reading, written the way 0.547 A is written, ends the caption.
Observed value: 110 A
